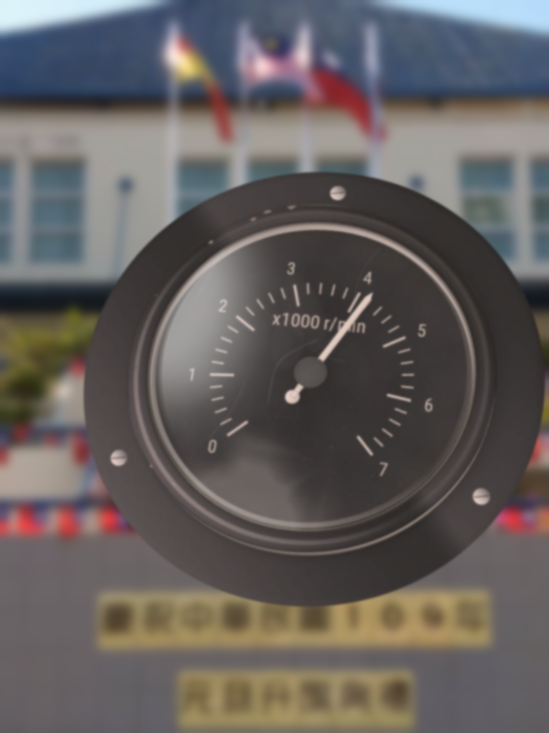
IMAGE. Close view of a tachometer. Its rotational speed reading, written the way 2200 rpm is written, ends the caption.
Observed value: 4200 rpm
